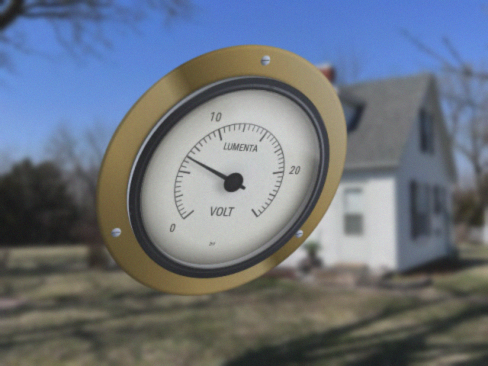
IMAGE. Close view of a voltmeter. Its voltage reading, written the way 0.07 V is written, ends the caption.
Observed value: 6.5 V
